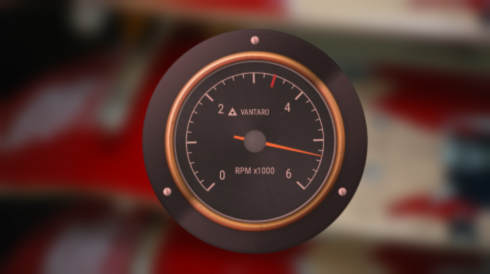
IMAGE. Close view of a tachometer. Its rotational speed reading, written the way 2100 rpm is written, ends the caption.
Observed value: 5300 rpm
